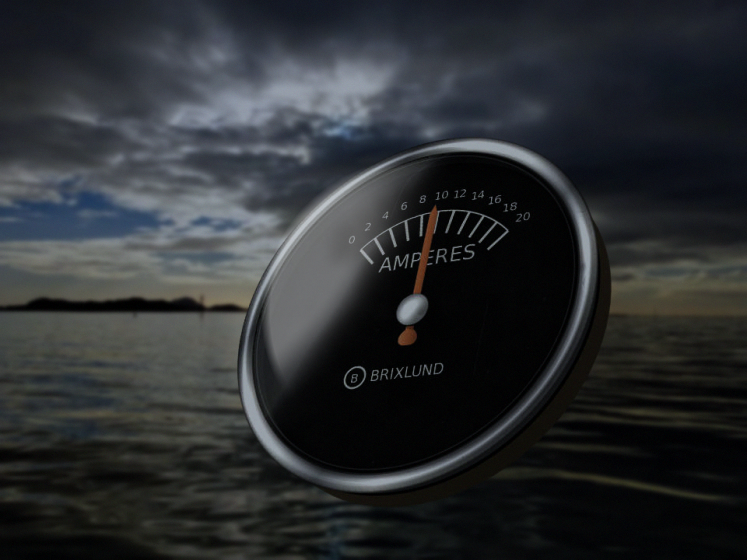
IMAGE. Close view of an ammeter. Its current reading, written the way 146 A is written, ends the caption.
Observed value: 10 A
